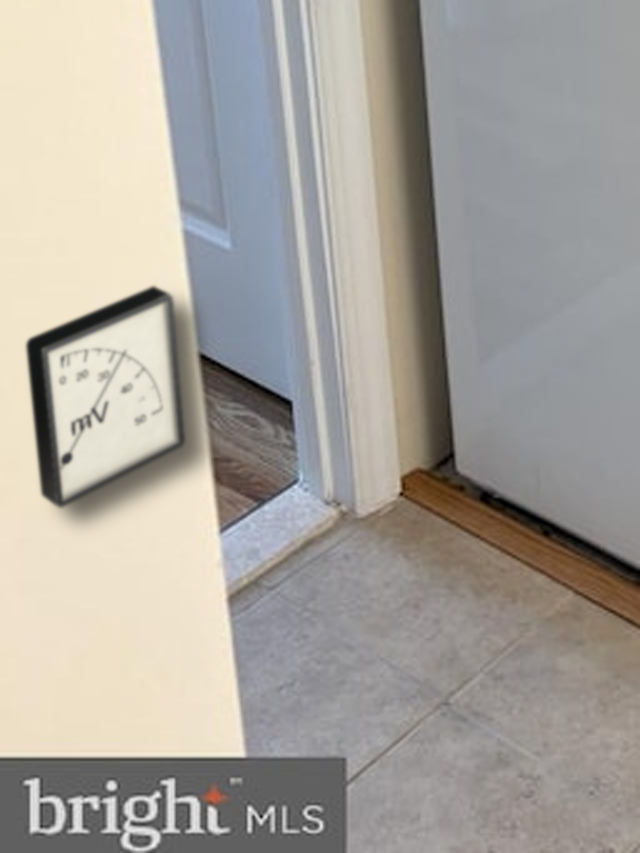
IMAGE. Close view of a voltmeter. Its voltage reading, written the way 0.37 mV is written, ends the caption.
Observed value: 32.5 mV
